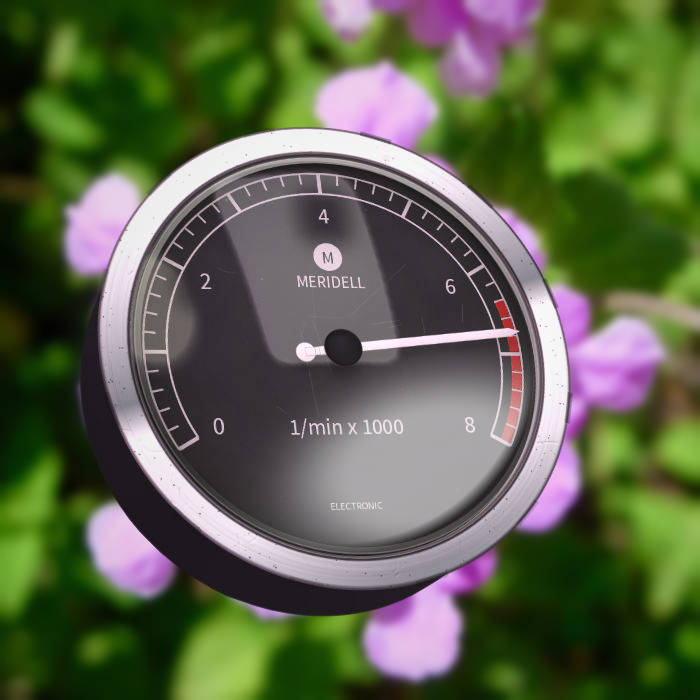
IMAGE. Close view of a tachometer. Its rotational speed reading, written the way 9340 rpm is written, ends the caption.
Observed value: 6800 rpm
